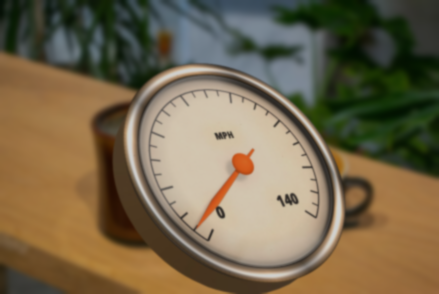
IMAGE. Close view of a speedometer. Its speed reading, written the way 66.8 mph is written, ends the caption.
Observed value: 5 mph
